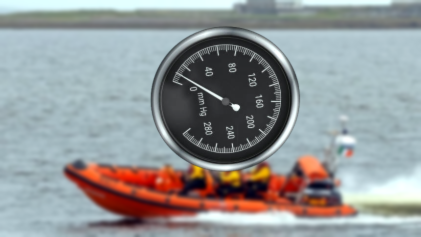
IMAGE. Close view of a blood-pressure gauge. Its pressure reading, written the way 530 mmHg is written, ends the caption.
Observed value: 10 mmHg
